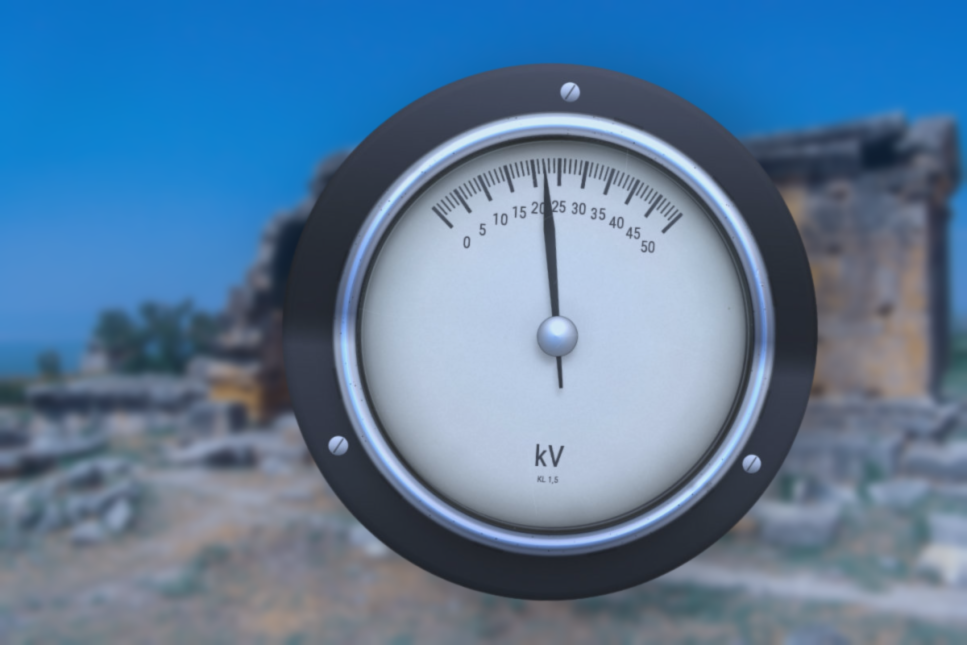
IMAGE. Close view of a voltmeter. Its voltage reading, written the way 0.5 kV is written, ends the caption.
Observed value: 22 kV
